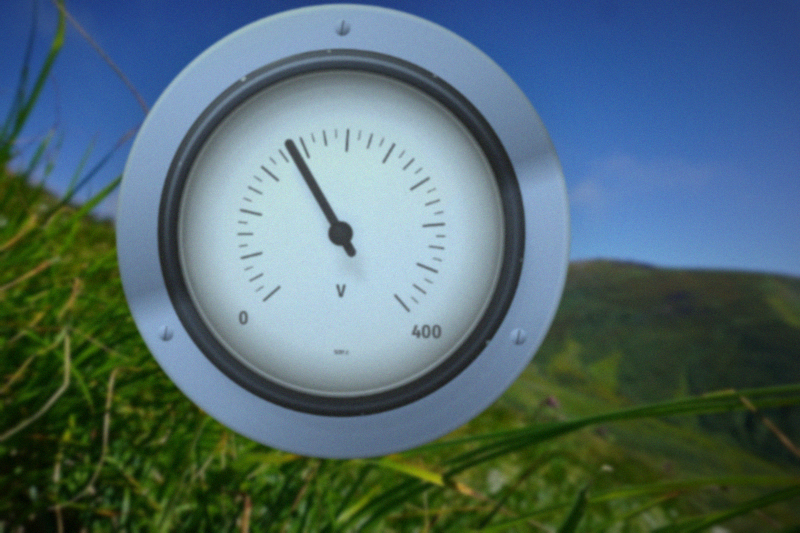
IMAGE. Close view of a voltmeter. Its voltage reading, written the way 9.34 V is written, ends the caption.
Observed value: 150 V
